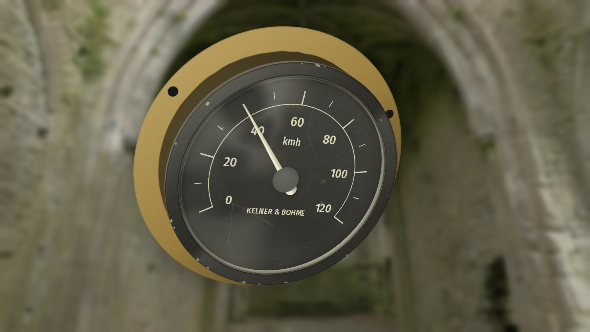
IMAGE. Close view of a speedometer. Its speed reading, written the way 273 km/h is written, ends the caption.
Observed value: 40 km/h
